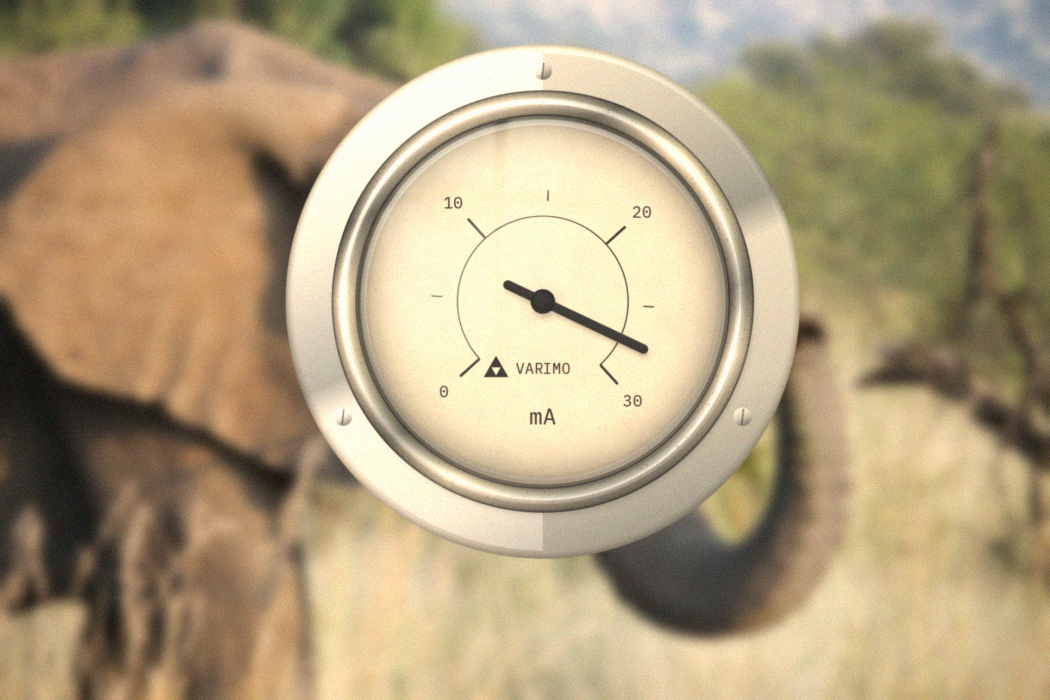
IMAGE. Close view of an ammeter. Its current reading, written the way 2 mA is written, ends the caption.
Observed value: 27.5 mA
